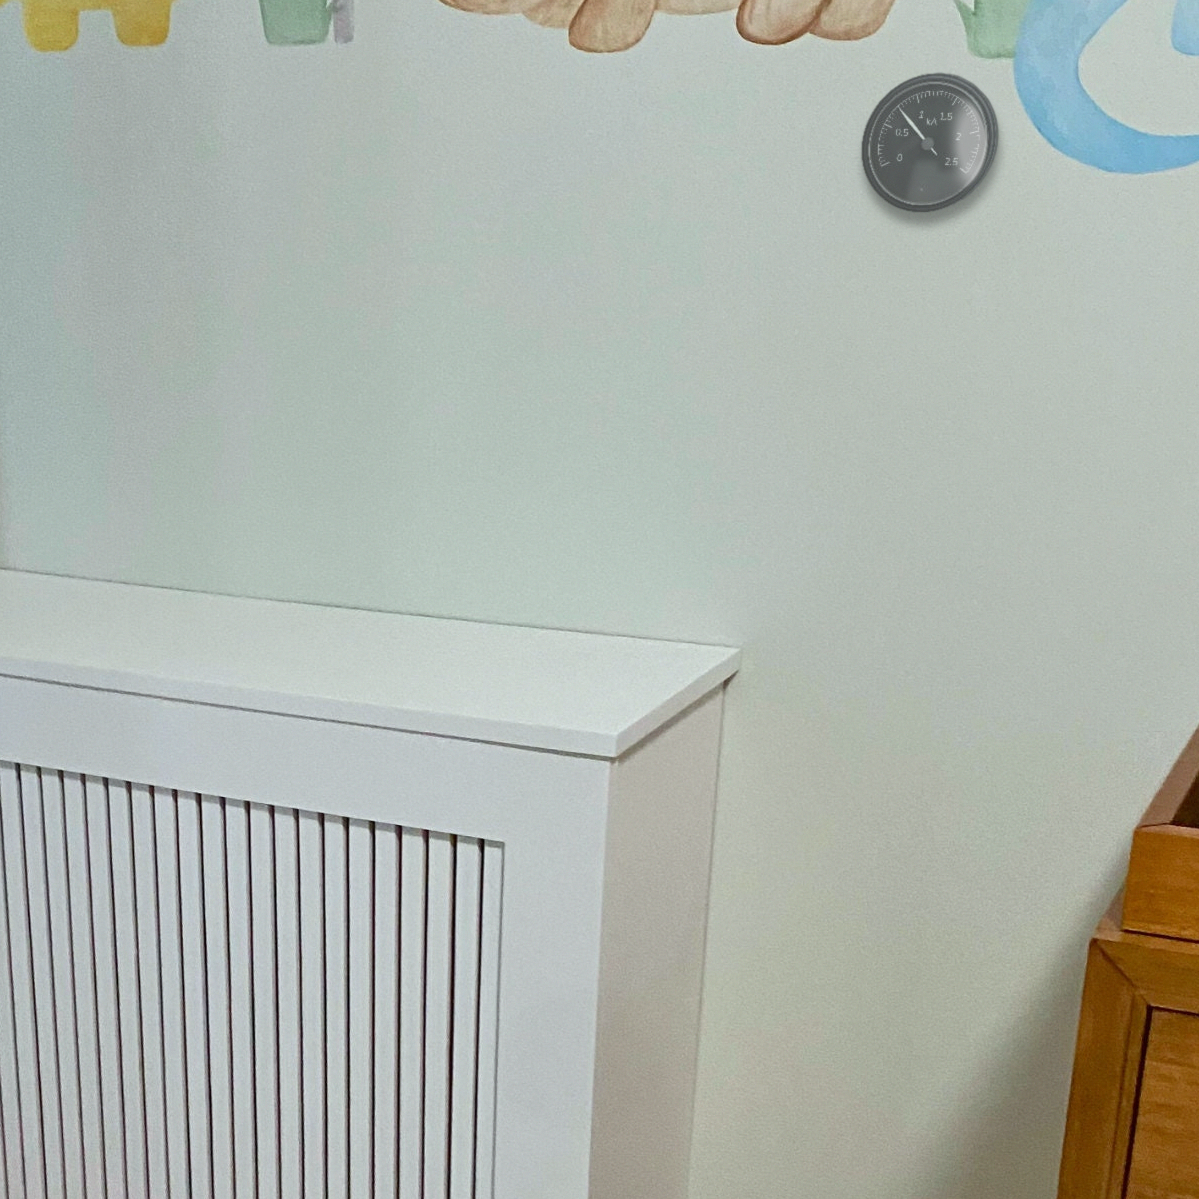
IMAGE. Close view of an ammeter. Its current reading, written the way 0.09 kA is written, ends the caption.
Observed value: 0.75 kA
